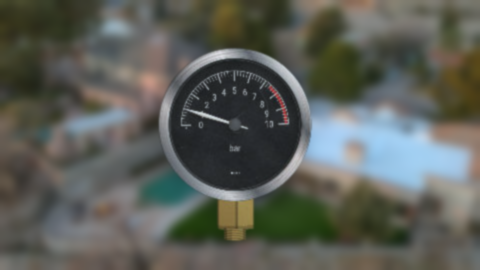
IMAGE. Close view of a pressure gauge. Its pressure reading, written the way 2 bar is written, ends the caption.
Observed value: 1 bar
